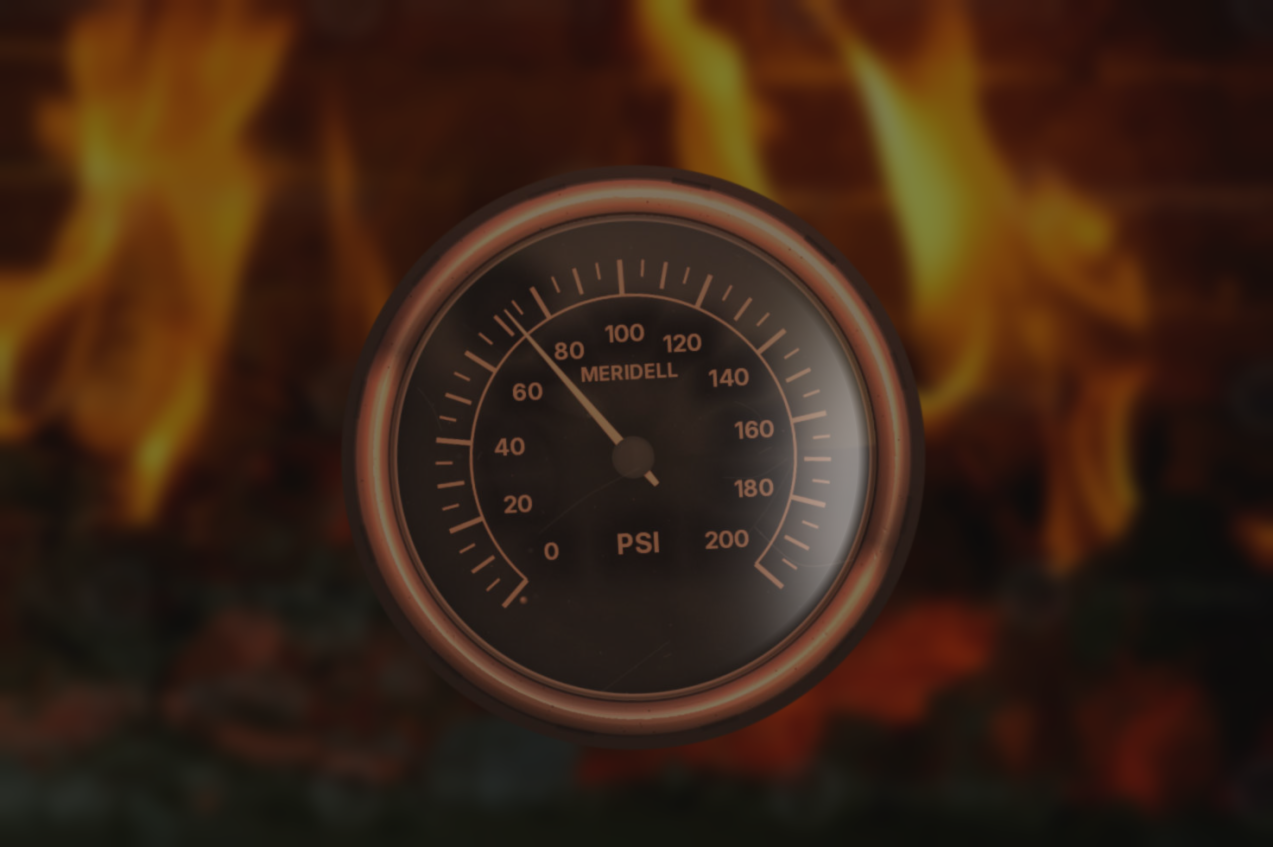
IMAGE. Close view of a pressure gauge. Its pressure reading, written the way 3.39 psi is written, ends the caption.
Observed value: 72.5 psi
